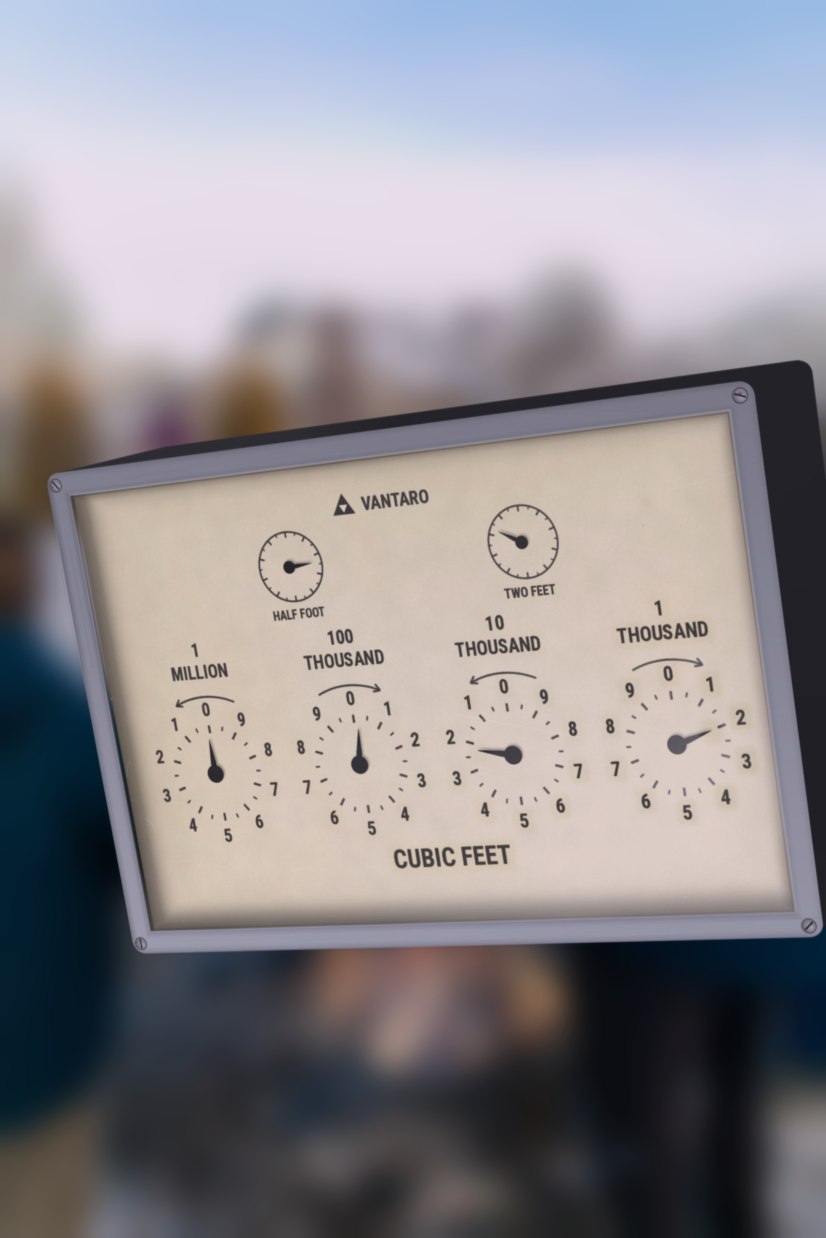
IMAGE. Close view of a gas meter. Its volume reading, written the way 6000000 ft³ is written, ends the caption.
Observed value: 2200 ft³
